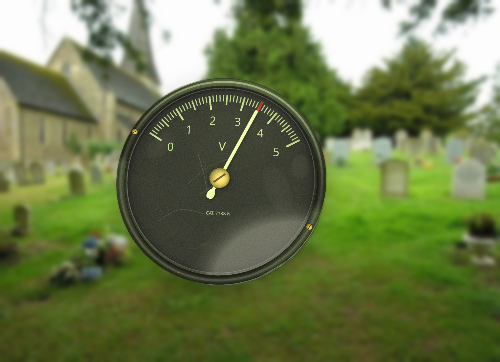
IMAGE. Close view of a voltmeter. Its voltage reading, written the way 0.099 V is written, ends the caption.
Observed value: 3.5 V
